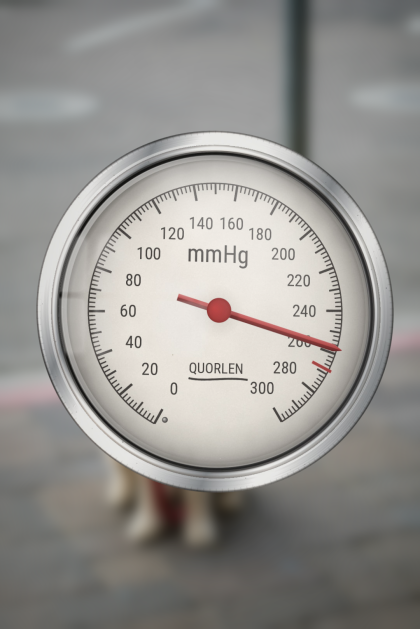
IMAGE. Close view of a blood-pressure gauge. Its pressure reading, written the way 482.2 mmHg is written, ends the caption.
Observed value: 258 mmHg
